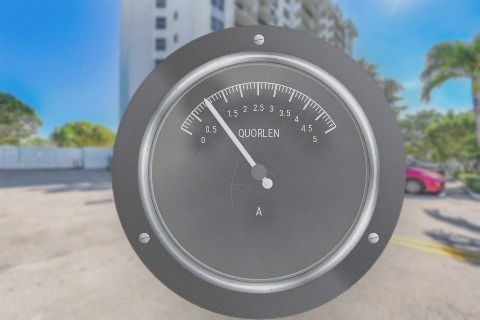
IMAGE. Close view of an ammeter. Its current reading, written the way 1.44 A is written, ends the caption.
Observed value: 1 A
